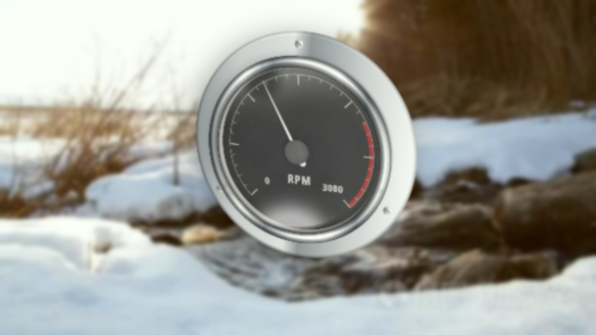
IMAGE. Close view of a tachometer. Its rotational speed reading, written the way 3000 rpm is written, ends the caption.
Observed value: 1200 rpm
